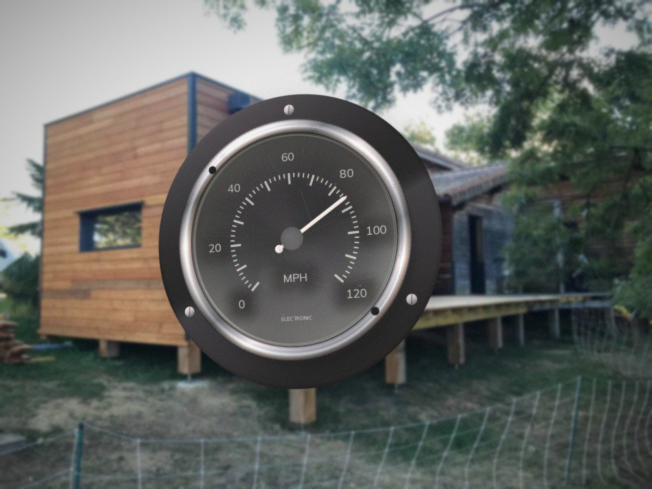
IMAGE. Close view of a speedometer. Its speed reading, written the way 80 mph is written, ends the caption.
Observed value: 86 mph
